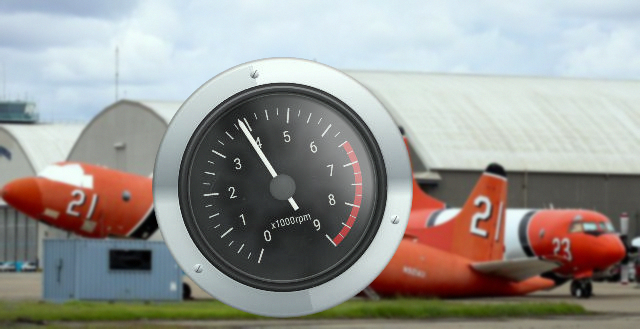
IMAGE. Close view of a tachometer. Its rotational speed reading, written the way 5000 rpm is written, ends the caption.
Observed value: 3875 rpm
